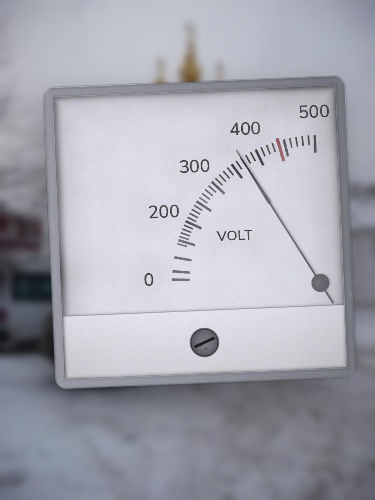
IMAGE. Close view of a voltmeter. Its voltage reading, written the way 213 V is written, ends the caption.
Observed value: 370 V
